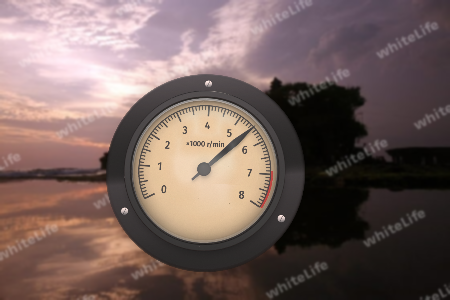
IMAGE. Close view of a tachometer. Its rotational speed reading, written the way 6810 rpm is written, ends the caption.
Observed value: 5500 rpm
